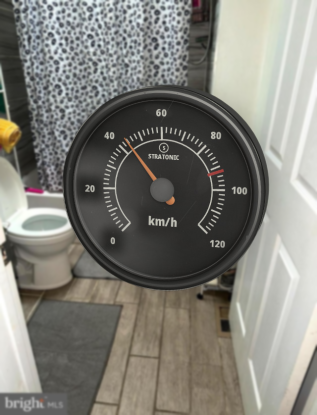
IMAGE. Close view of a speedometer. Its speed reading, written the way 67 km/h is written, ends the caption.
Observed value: 44 km/h
